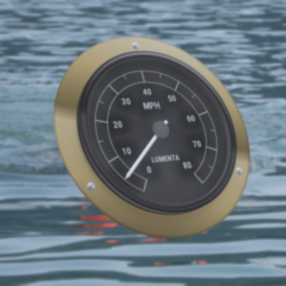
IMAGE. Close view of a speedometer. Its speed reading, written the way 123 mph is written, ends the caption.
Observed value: 5 mph
